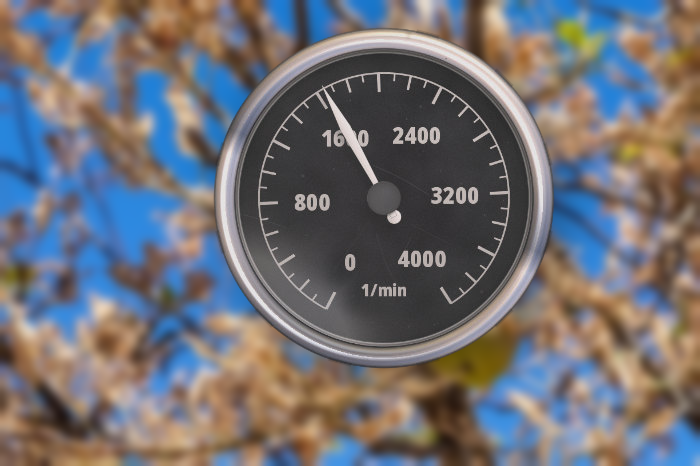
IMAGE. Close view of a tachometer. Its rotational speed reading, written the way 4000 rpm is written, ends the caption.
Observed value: 1650 rpm
